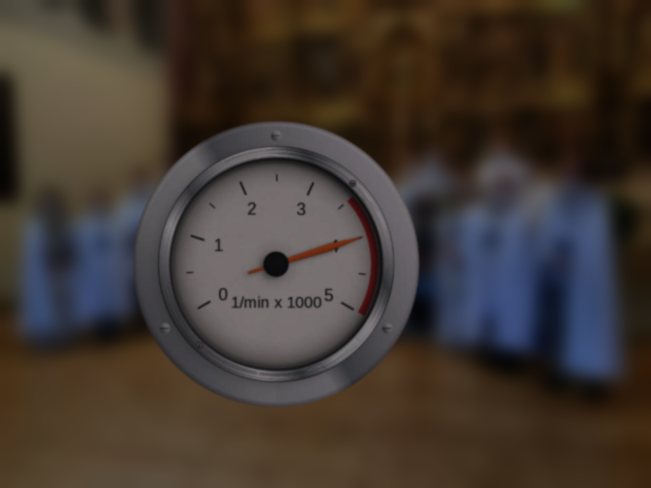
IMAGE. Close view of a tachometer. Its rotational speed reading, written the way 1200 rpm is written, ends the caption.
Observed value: 4000 rpm
